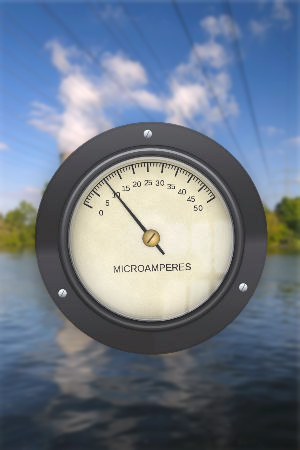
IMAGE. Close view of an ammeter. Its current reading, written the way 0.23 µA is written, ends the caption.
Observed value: 10 µA
